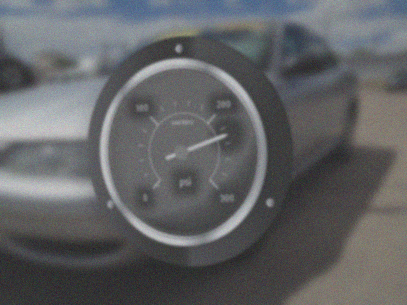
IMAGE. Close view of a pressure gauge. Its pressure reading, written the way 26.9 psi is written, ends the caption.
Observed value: 230 psi
